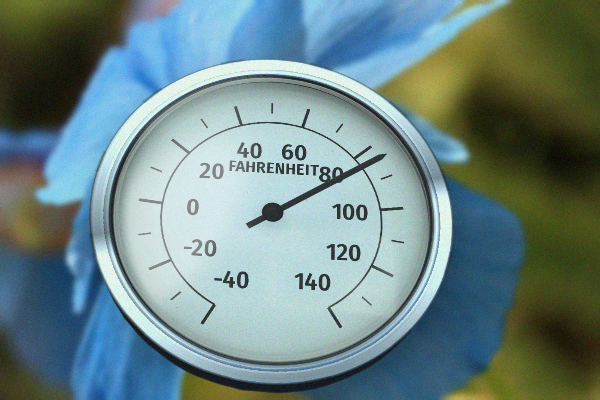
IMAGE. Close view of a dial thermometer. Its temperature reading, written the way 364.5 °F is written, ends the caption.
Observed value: 85 °F
